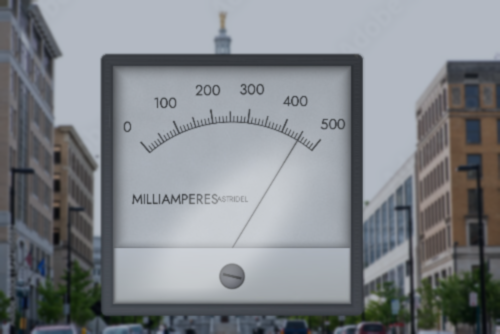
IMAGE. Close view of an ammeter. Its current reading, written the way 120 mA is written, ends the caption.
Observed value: 450 mA
